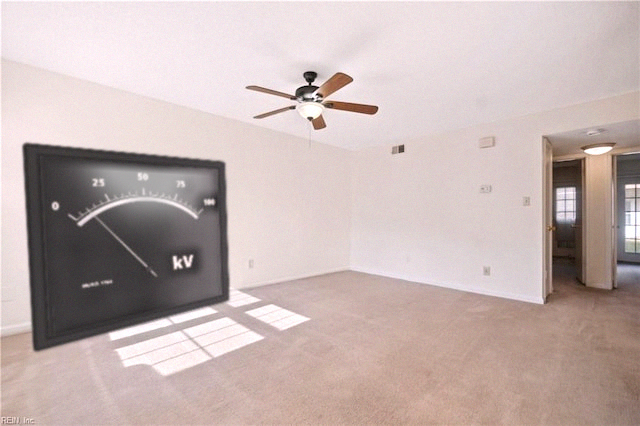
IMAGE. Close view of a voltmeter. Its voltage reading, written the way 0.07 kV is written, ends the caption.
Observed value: 10 kV
